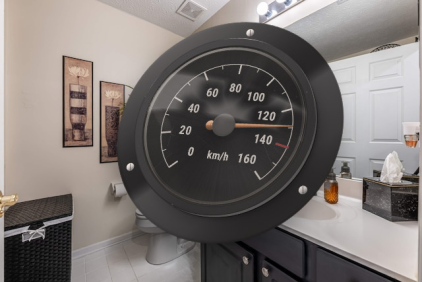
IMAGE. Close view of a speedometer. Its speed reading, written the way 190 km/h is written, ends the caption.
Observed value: 130 km/h
